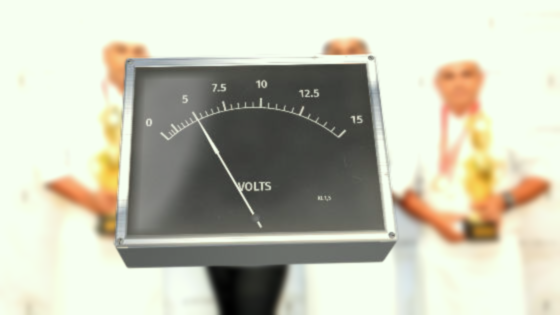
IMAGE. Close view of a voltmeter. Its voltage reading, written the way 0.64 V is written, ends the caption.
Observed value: 5 V
